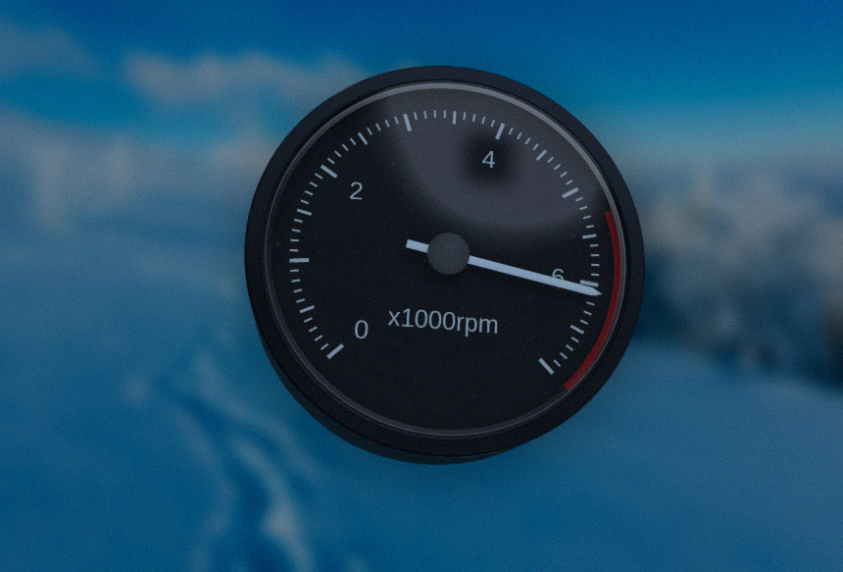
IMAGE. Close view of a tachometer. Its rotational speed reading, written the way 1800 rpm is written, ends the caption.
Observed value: 6100 rpm
